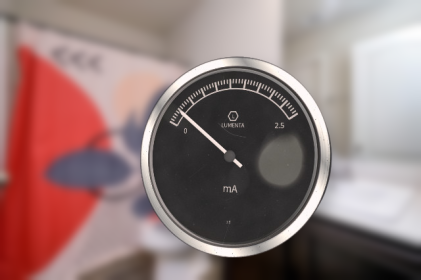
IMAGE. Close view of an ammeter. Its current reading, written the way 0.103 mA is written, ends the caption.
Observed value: 0.25 mA
